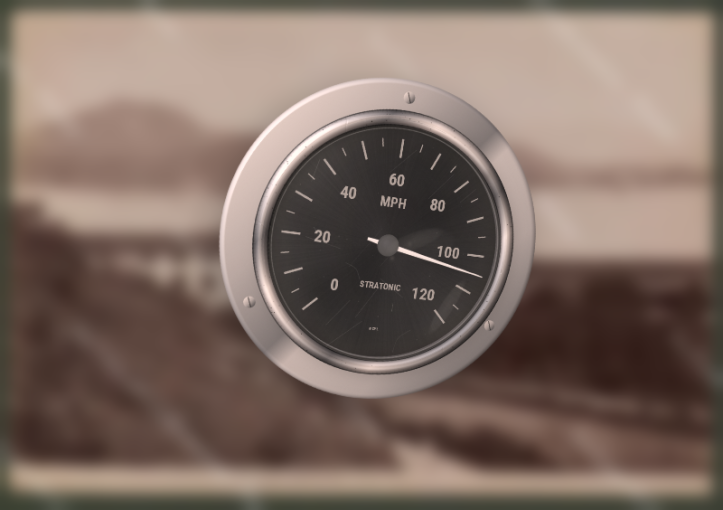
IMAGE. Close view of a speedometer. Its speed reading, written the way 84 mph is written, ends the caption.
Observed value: 105 mph
